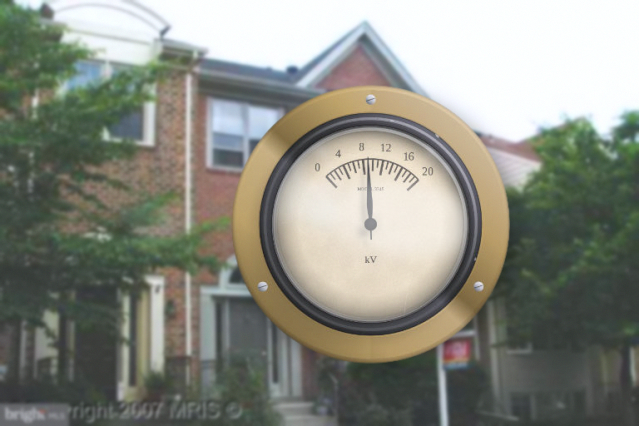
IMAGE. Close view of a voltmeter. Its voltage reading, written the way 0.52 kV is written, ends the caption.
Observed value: 9 kV
